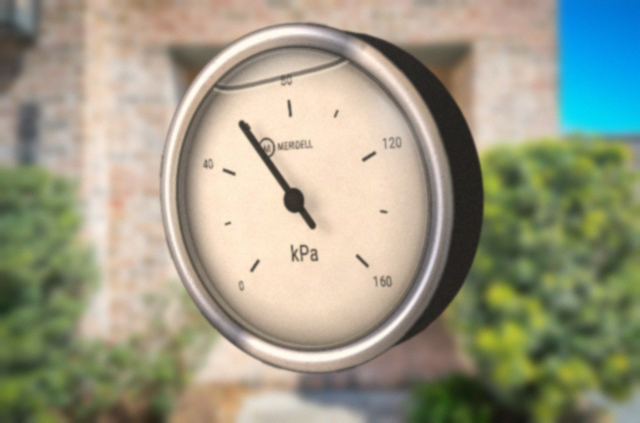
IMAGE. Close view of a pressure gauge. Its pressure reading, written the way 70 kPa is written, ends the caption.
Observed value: 60 kPa
